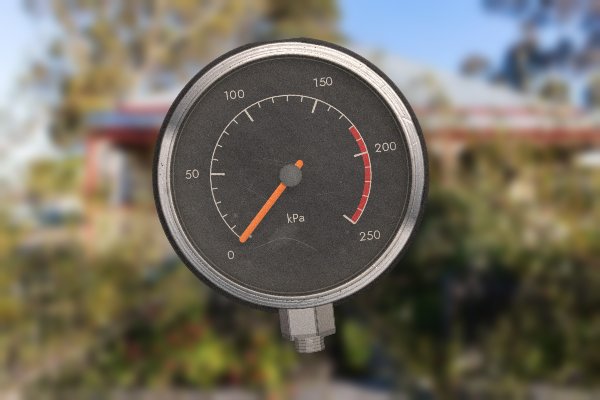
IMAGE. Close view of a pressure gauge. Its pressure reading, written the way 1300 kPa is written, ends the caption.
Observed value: 0 kPa
